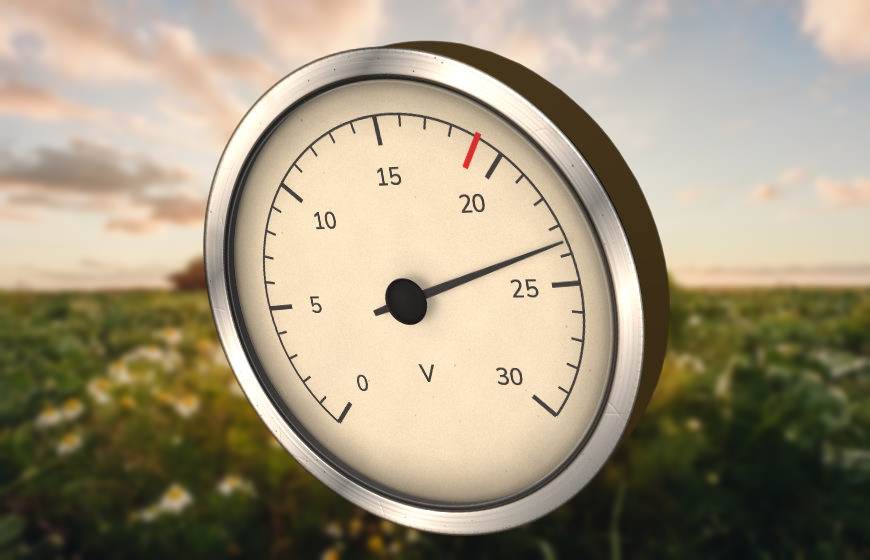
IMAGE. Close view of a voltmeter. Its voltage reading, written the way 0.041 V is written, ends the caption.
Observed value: 23.5 V
